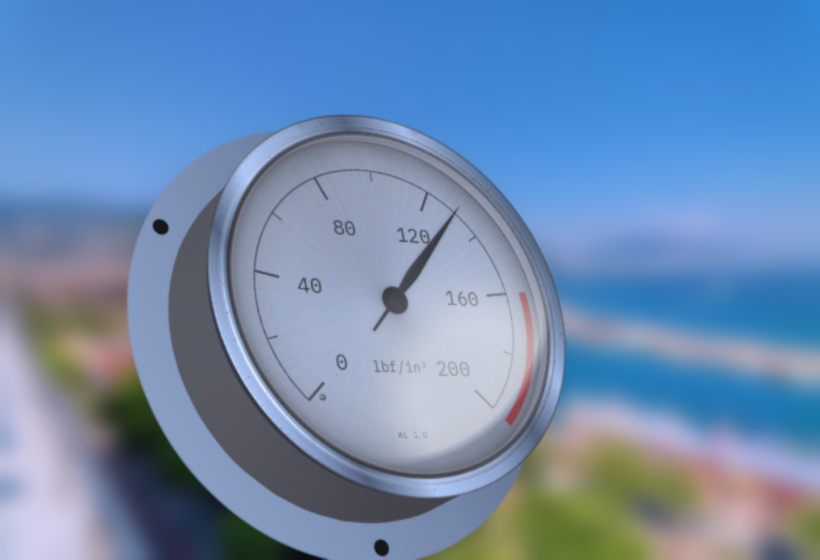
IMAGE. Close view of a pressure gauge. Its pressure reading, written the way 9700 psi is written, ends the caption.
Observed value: 130 psi
